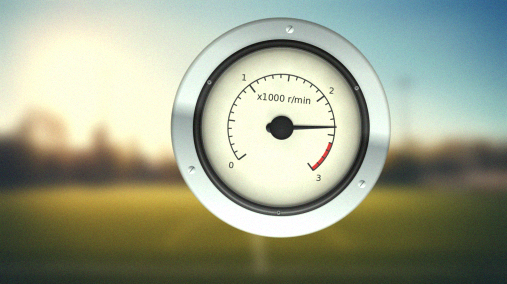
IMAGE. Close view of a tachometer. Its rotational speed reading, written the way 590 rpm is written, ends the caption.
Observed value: 2400 rpm
